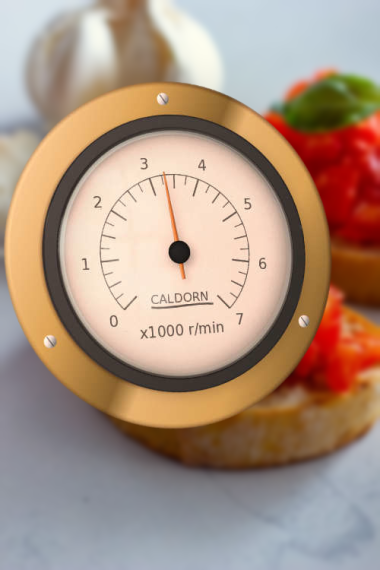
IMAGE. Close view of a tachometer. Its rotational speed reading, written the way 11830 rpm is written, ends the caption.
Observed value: 3250 rpm
